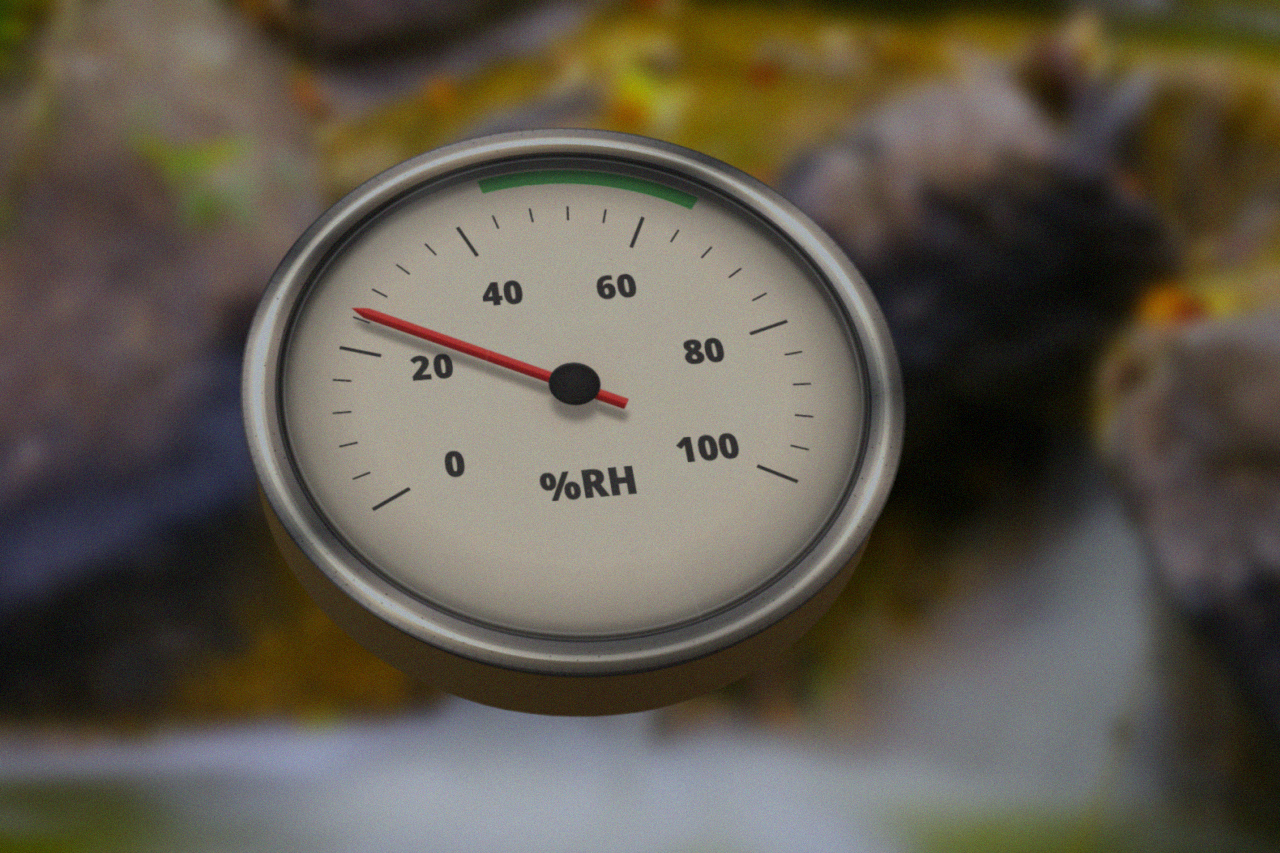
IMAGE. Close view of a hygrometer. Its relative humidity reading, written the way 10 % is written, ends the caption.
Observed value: 24 %
